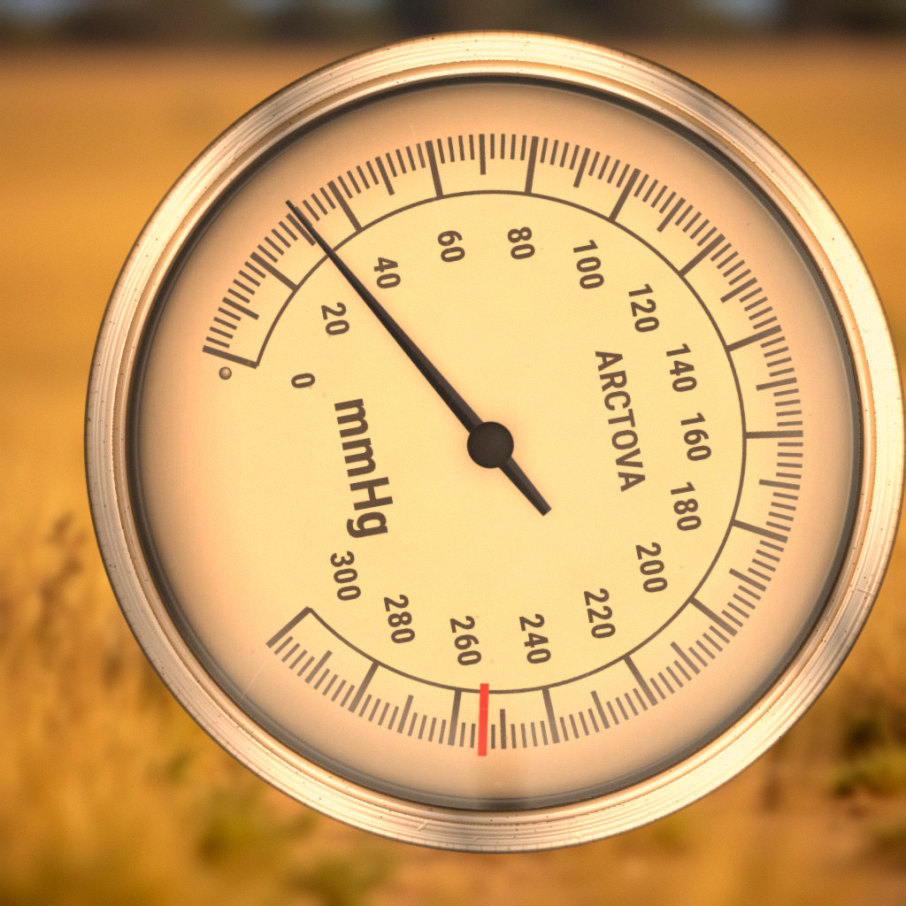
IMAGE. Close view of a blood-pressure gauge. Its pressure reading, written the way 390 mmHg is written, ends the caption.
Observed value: 32 mmHg
